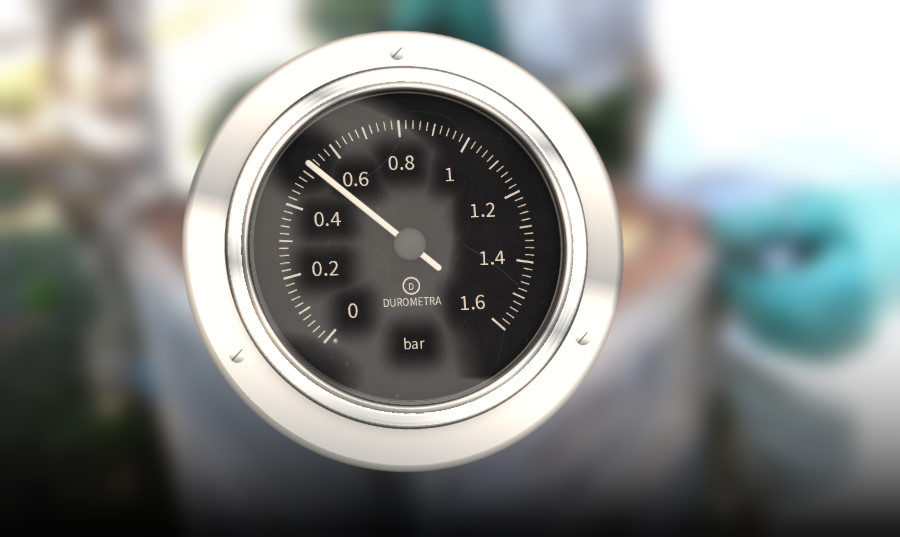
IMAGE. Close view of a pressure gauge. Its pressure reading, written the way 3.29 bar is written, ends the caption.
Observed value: 0.52 bar
